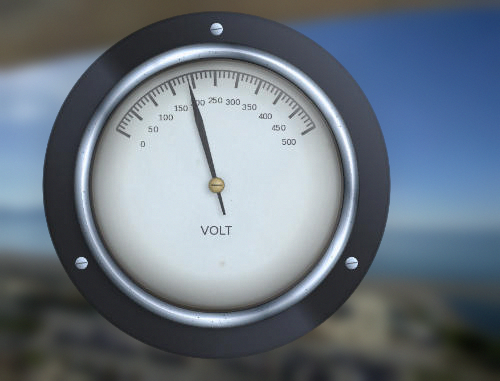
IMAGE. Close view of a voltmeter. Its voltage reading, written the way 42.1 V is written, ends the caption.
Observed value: 190 V
